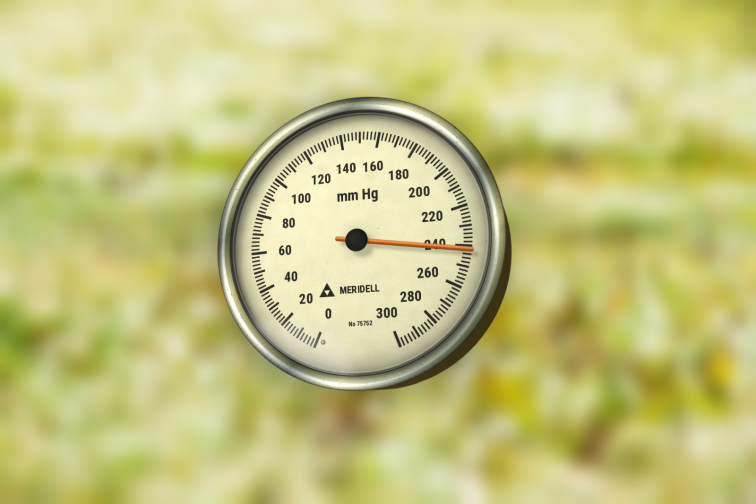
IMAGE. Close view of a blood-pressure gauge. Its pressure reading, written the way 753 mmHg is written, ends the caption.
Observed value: 242 mmHg
